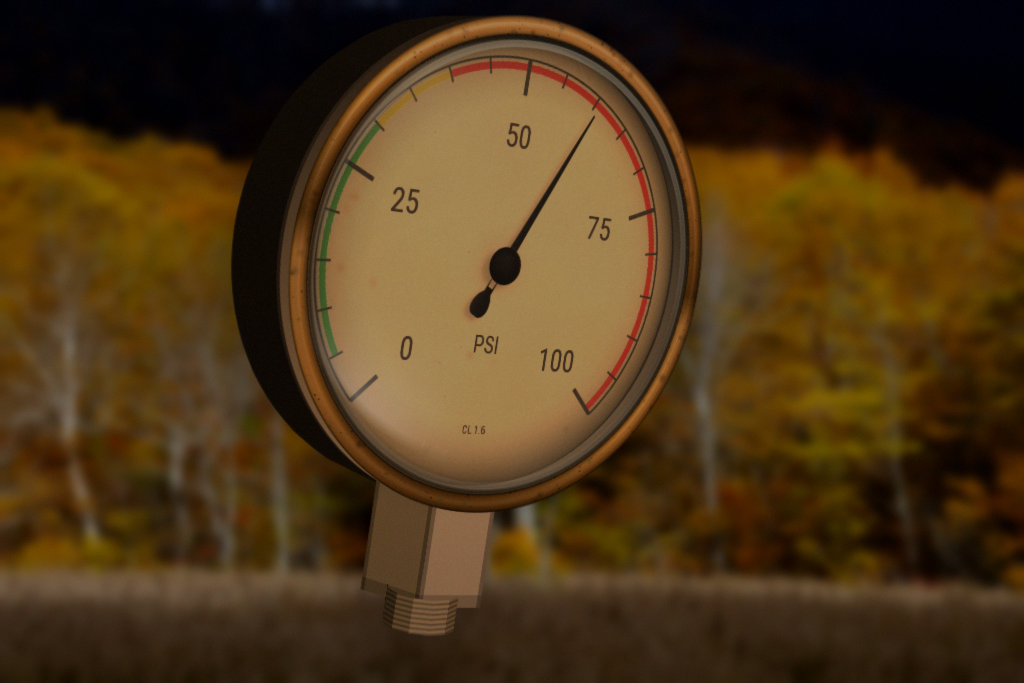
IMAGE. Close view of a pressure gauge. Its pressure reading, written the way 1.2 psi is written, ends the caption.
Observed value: 60 psi
